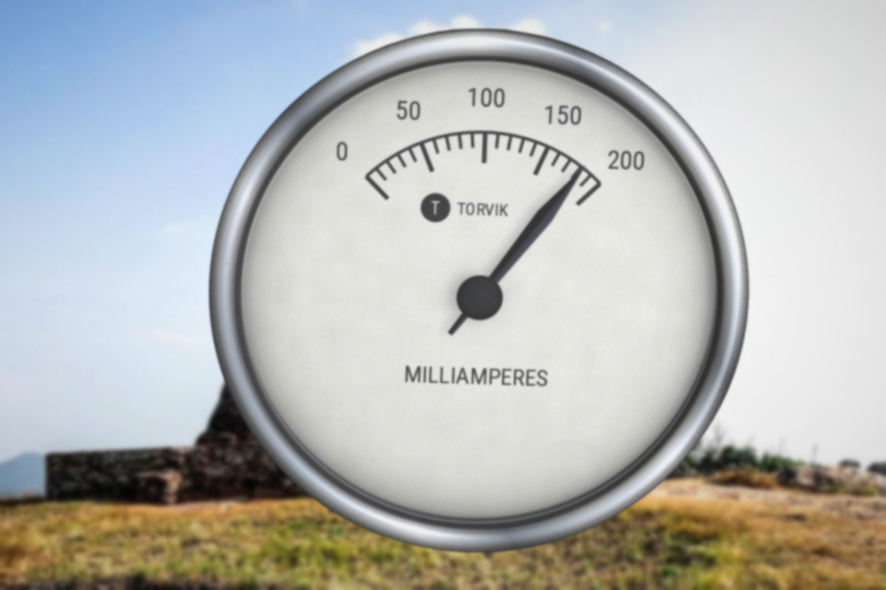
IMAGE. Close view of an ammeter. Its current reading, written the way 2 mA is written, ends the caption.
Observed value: 180 mA
